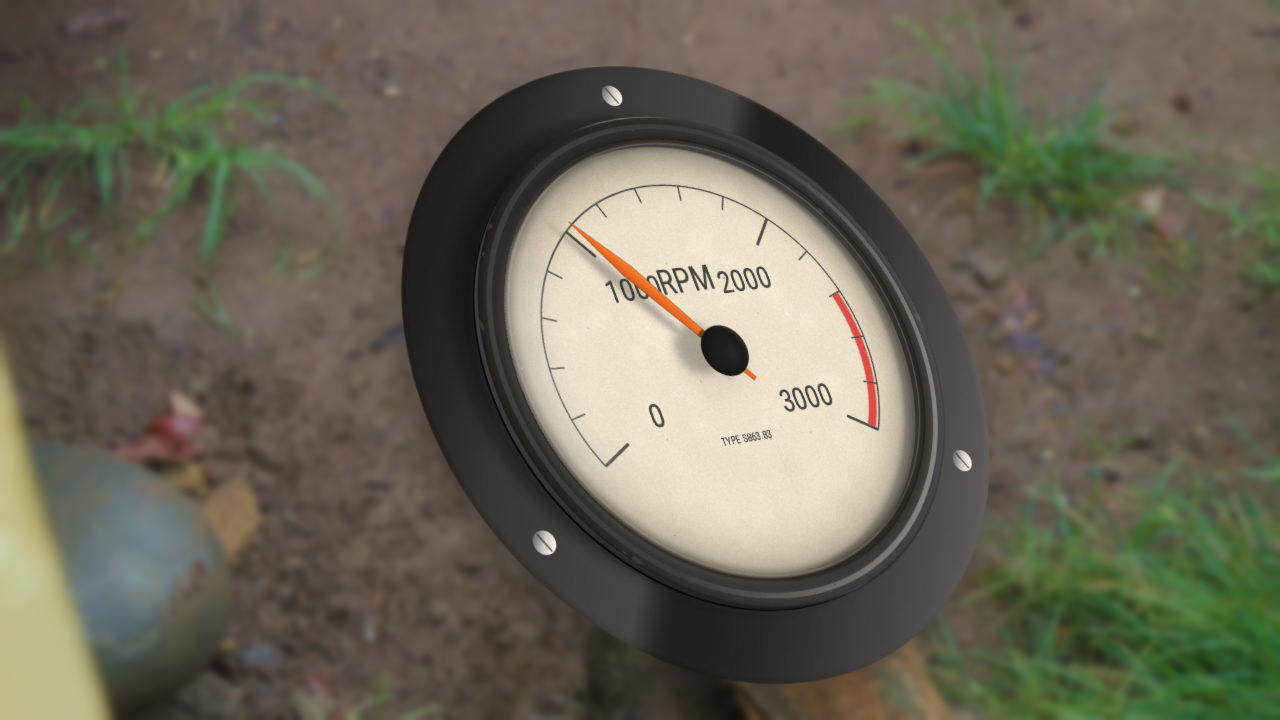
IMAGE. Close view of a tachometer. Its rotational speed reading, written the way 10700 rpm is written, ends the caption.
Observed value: 1000 rpm
